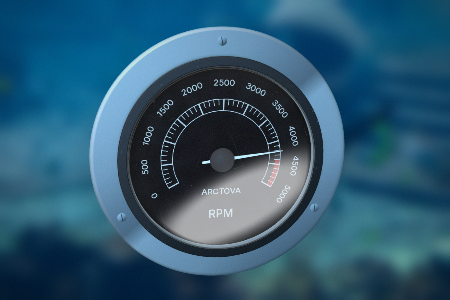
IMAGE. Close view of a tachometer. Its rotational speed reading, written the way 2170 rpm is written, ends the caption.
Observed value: 4200 rpm
